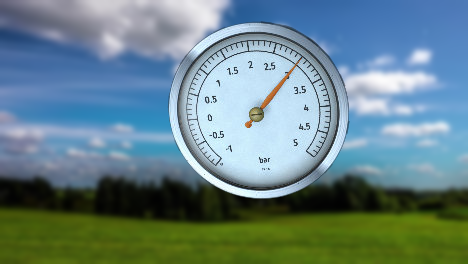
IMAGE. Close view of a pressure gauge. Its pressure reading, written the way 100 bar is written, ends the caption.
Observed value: 3 bar
